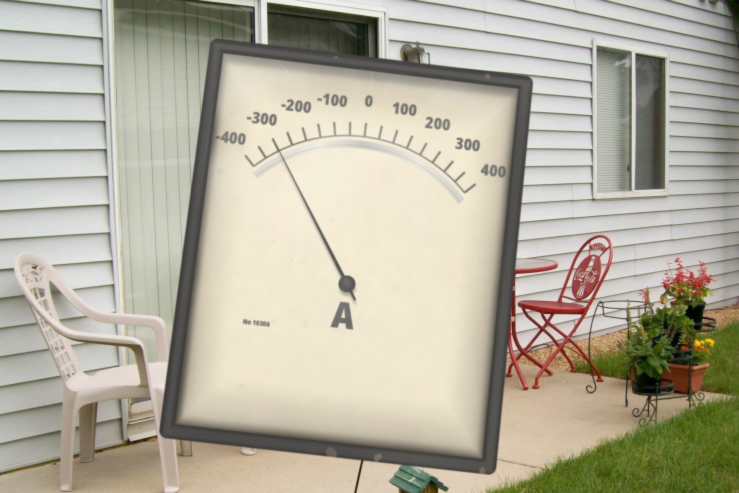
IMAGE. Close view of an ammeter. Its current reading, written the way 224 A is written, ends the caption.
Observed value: -300 A
